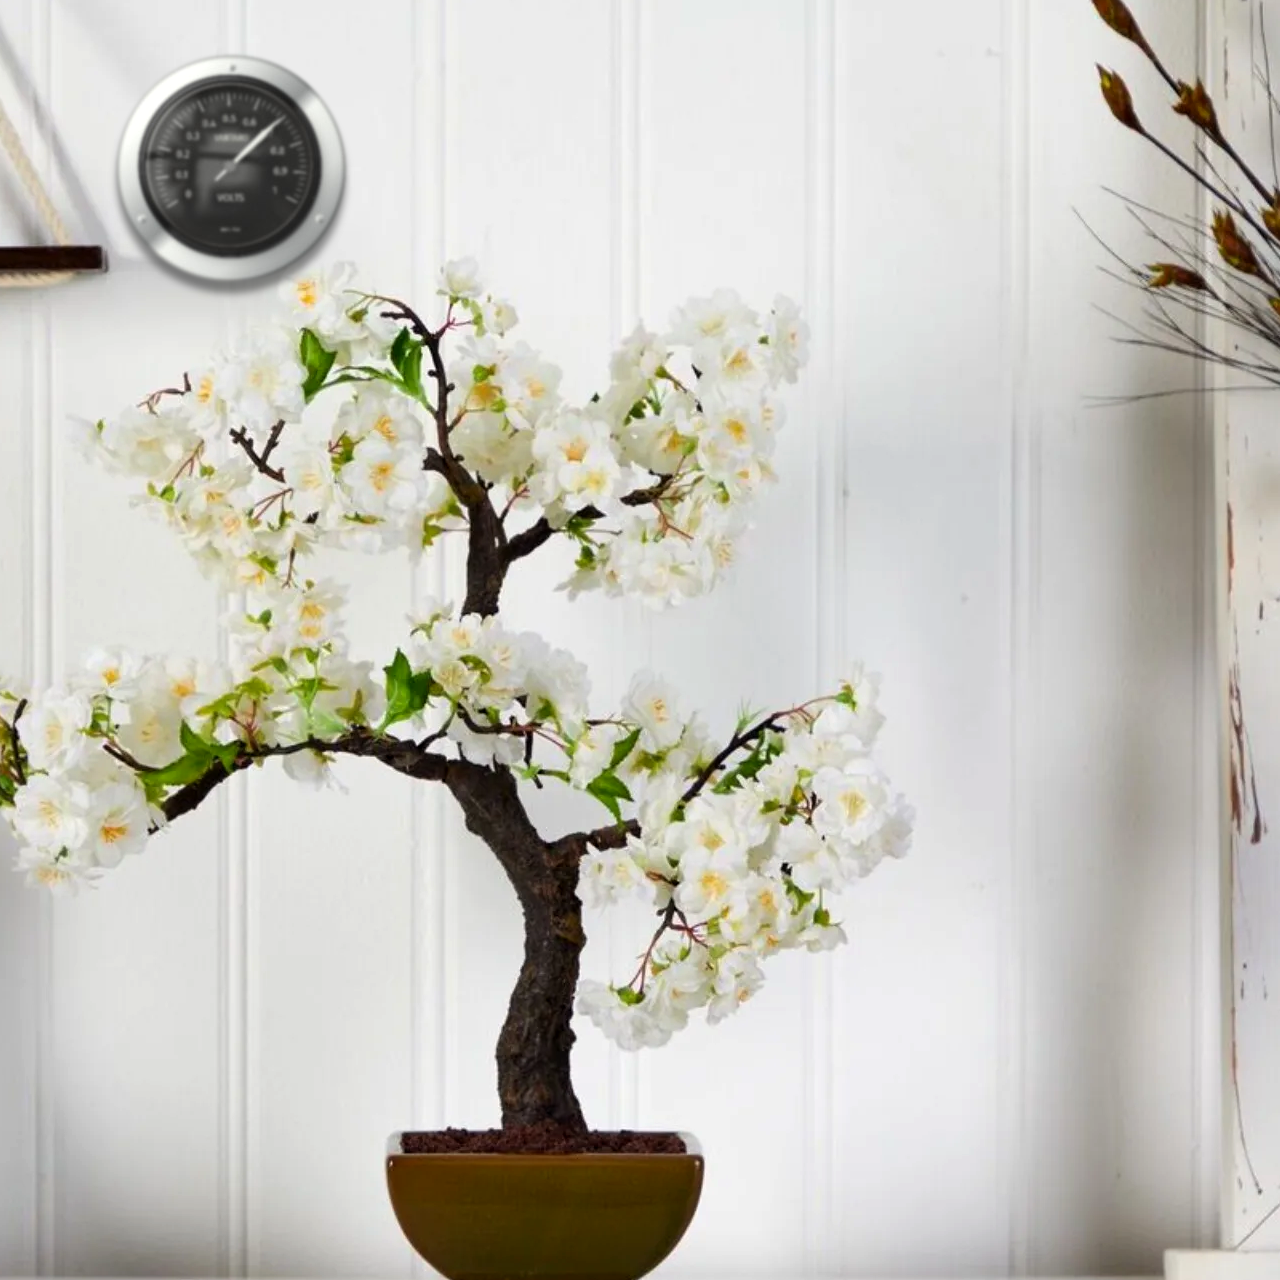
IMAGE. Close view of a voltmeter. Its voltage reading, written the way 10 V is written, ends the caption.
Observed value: 0.7 V
